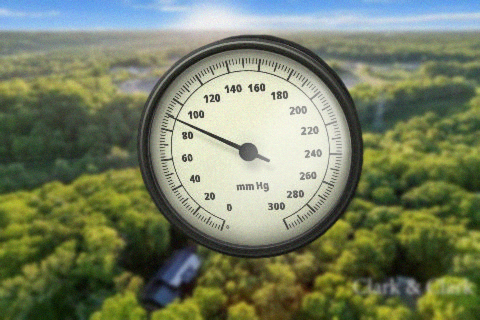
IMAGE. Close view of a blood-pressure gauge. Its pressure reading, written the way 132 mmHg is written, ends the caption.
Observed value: 90 mmHg
